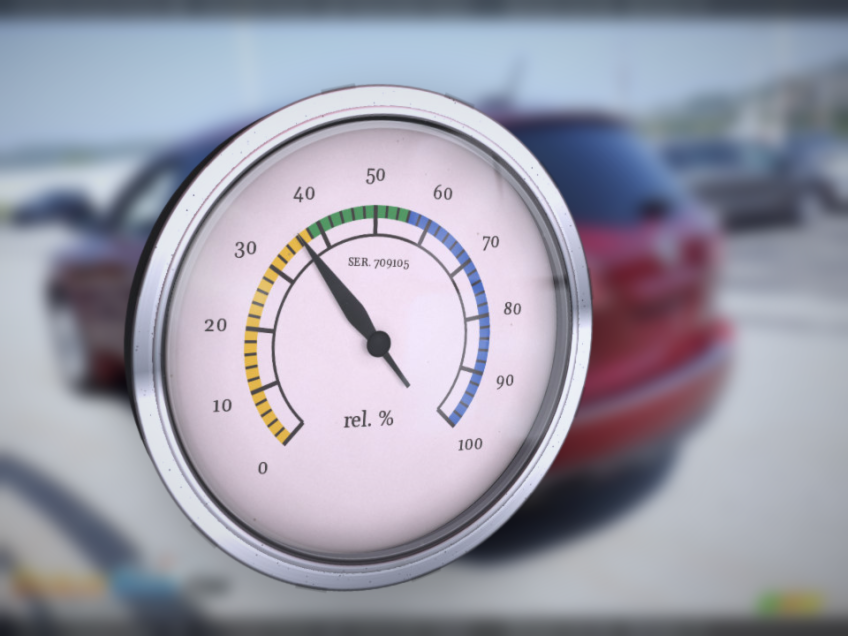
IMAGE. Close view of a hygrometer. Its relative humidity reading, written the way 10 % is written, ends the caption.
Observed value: 36 %
